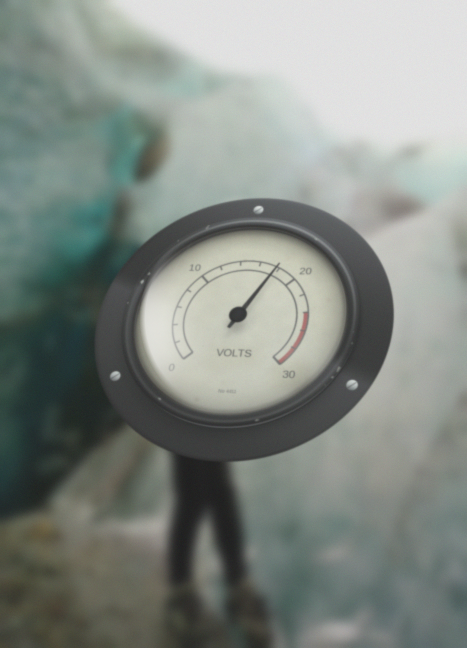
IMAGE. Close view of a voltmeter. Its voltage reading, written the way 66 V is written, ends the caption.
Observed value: 18 V
